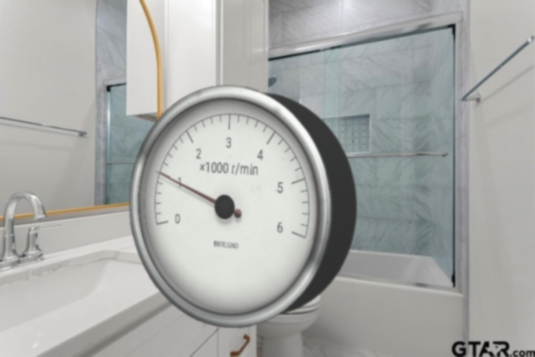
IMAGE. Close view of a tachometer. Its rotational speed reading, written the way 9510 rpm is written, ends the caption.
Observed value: 1000 rpm
